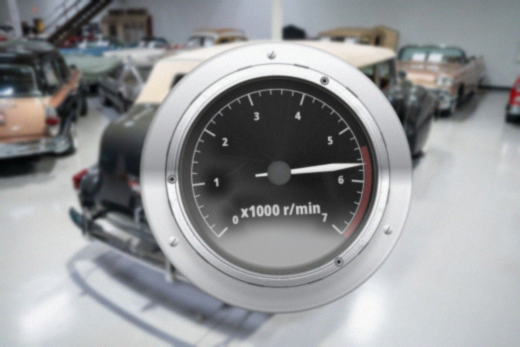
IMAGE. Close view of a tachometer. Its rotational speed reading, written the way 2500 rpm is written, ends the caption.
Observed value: 5700 rpm
